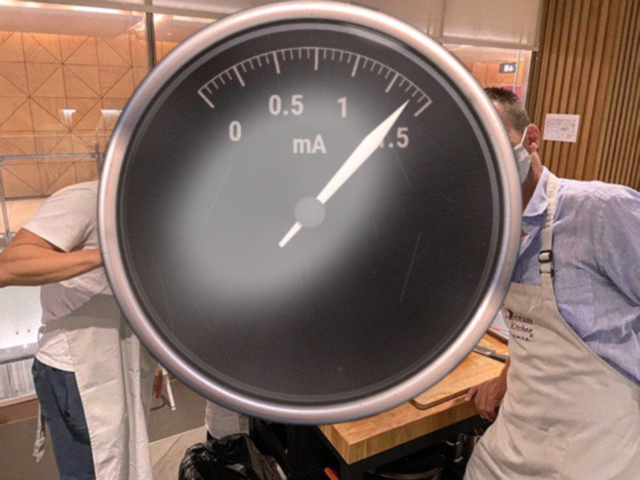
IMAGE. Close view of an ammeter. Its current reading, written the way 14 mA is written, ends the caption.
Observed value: 1.4 mA
